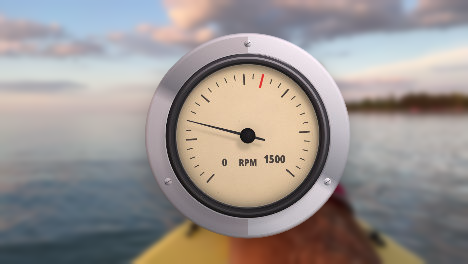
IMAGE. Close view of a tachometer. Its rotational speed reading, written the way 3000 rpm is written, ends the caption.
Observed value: 350 rpm
